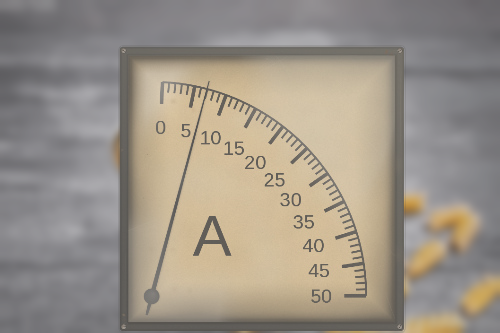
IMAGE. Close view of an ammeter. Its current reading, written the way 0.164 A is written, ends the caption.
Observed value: 7 A
